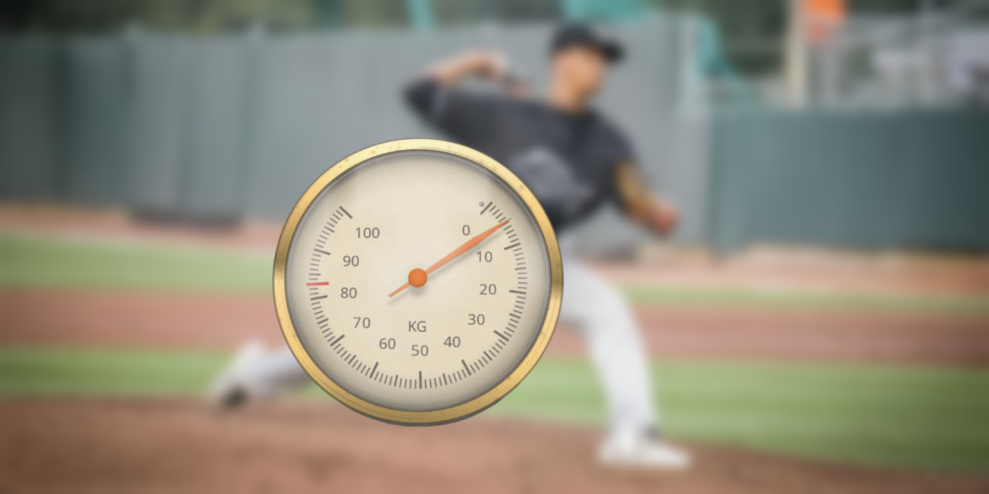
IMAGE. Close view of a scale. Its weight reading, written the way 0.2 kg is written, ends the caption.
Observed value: 5 kg
